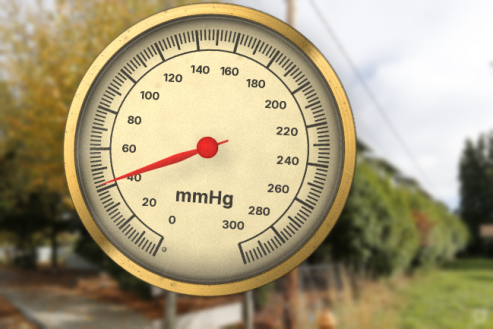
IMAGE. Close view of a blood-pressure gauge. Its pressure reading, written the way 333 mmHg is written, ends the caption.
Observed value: 42 mmHg
